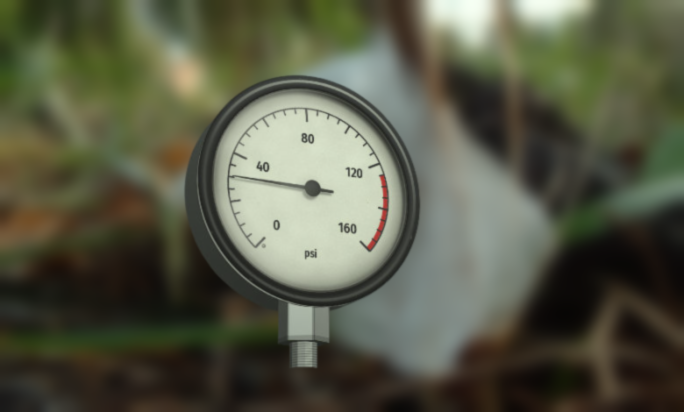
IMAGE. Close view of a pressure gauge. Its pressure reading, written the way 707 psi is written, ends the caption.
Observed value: 30 psi
